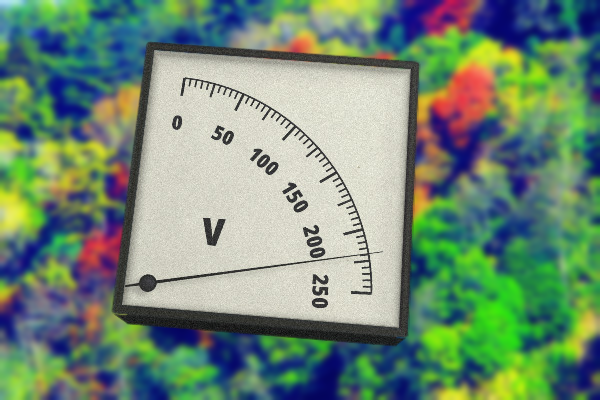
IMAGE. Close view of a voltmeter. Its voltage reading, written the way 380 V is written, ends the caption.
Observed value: 220 V
